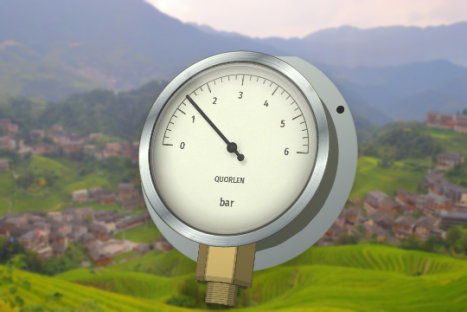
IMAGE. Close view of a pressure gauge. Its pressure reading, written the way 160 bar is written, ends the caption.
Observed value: 1.4 bar
